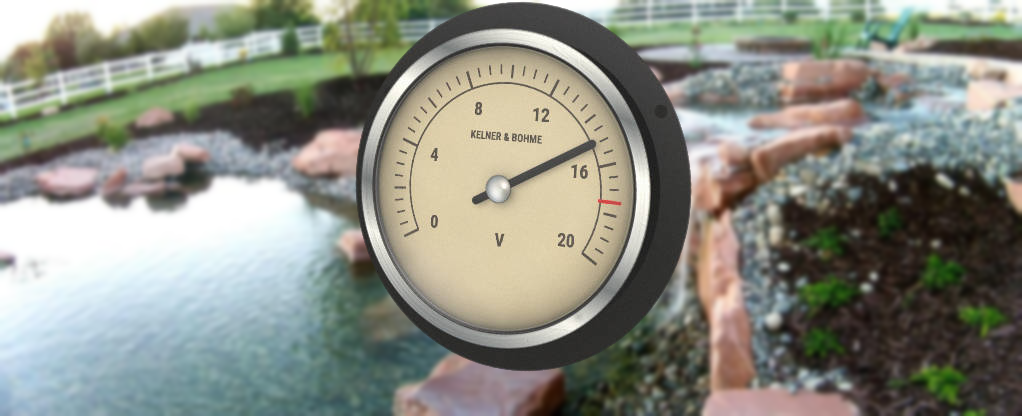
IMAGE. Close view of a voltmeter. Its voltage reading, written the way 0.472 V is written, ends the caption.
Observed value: 15 V
